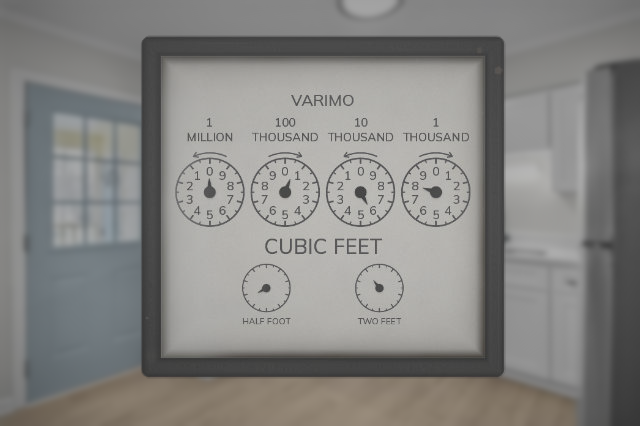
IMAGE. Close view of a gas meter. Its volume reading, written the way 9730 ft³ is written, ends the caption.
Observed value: 5800 ft³
